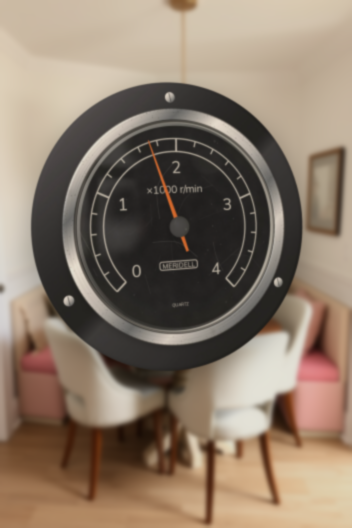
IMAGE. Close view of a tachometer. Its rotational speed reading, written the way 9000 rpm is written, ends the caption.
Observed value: 1700 rpm
